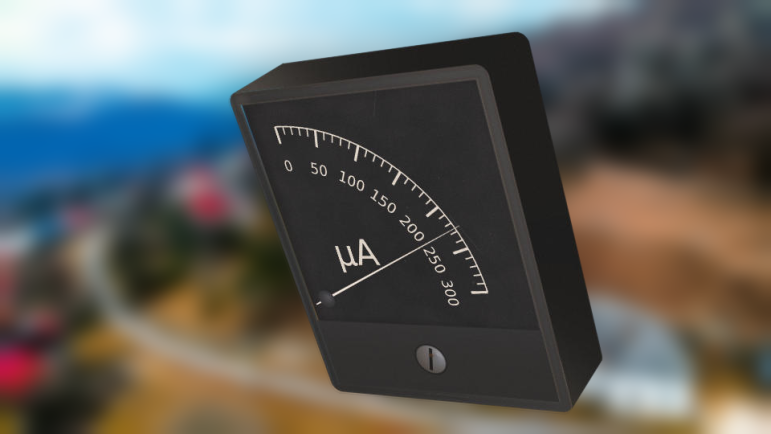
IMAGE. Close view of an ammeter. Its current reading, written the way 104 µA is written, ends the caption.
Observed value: 225 µA
